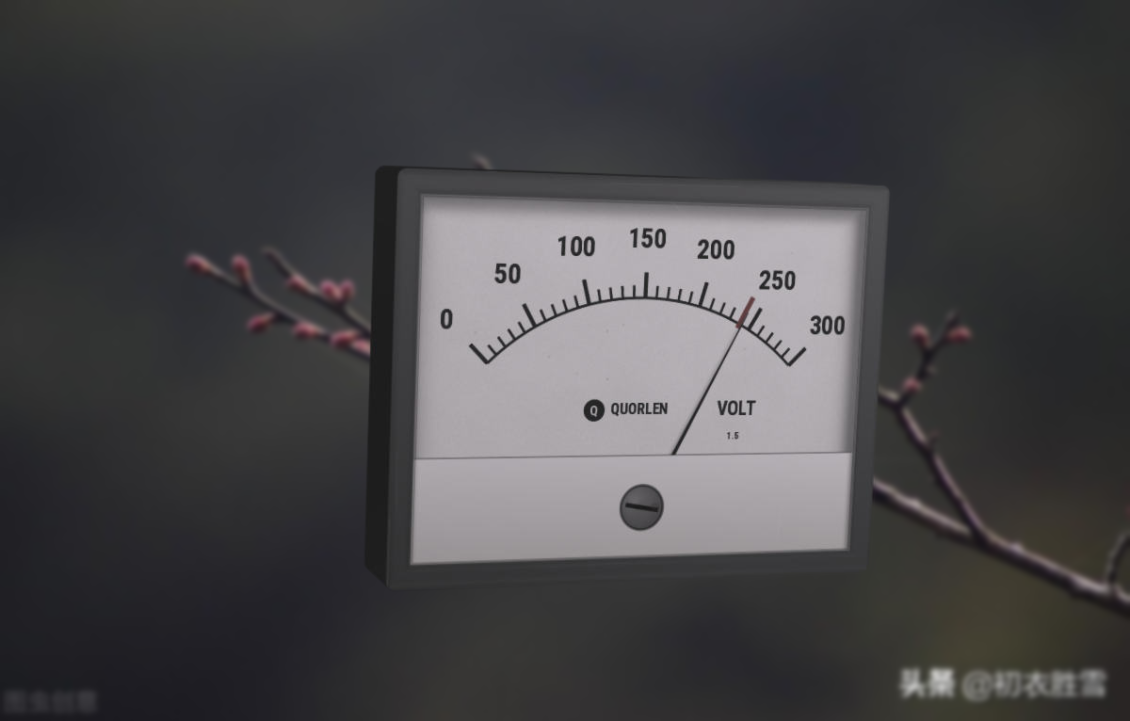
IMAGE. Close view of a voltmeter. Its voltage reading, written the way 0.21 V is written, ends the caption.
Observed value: 240 V
